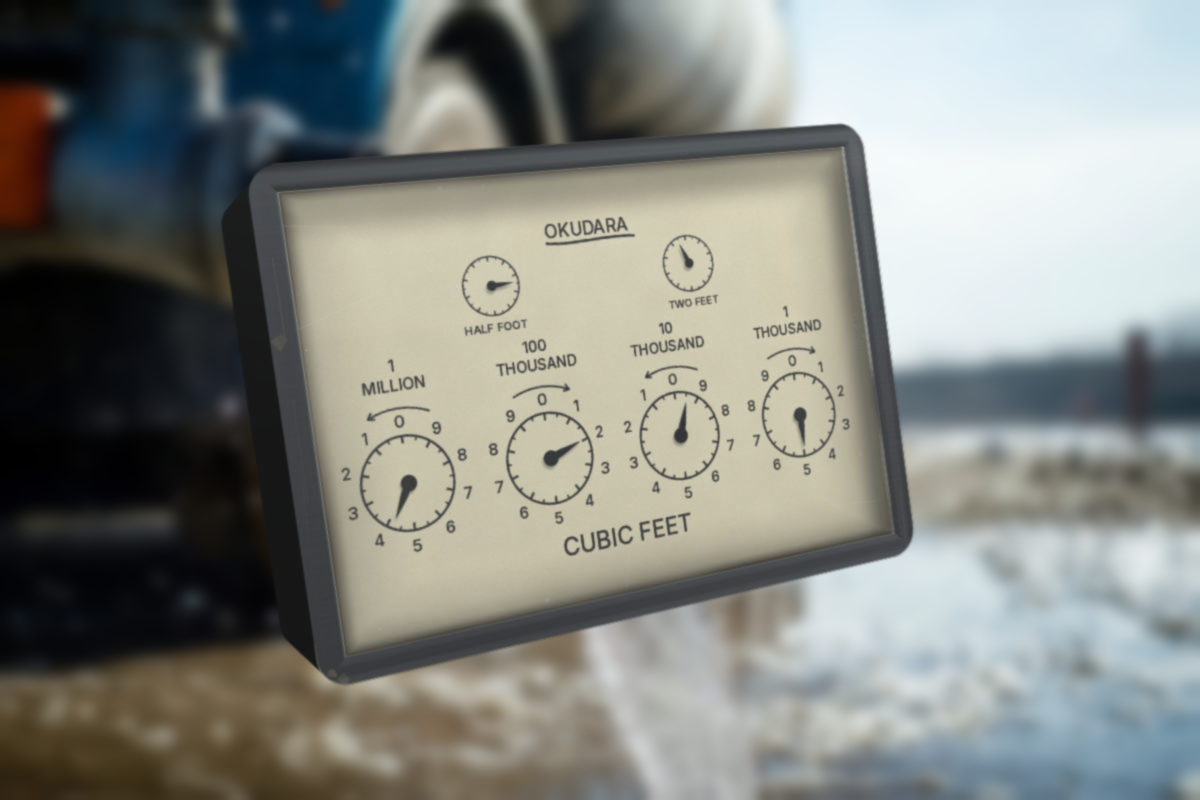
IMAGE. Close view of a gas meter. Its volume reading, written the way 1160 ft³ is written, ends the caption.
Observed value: 419500 ft³
